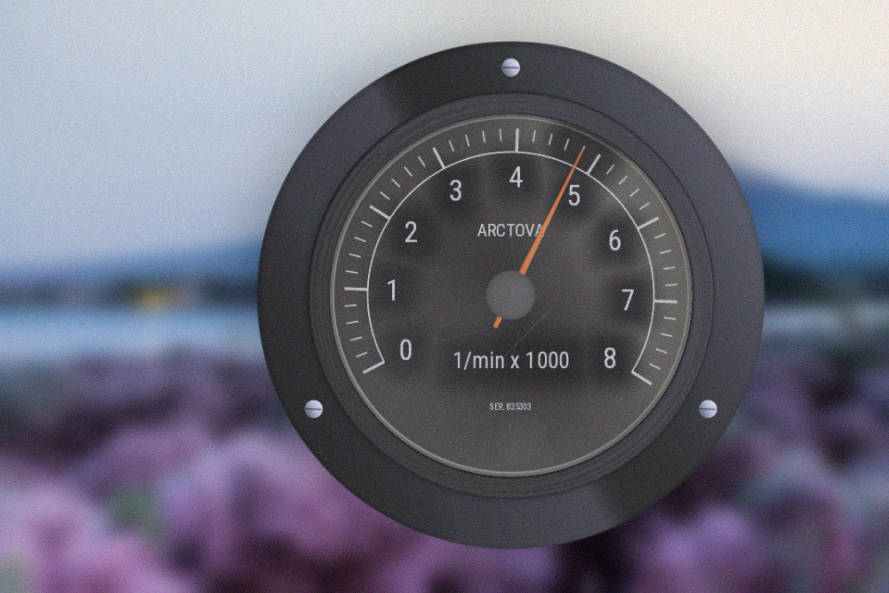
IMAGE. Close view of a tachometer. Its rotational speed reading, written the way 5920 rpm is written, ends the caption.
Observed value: 4800 rpm
